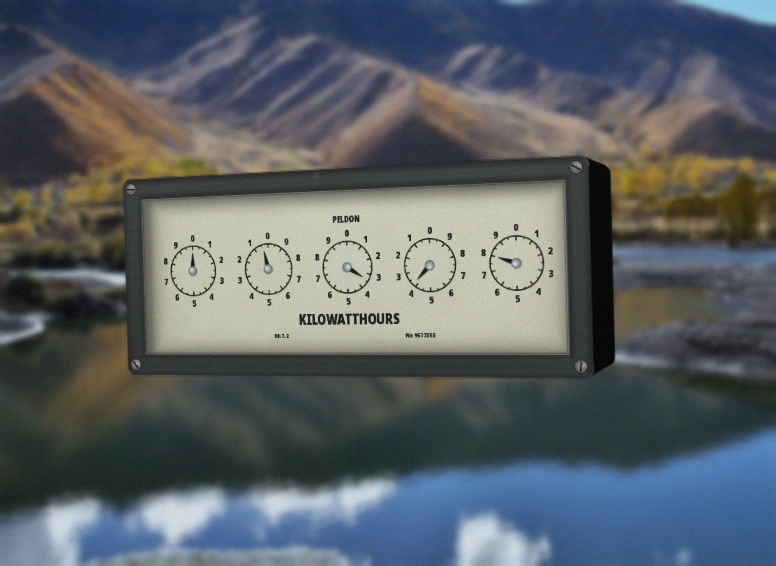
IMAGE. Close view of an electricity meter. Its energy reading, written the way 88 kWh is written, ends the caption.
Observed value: 338 kWh
